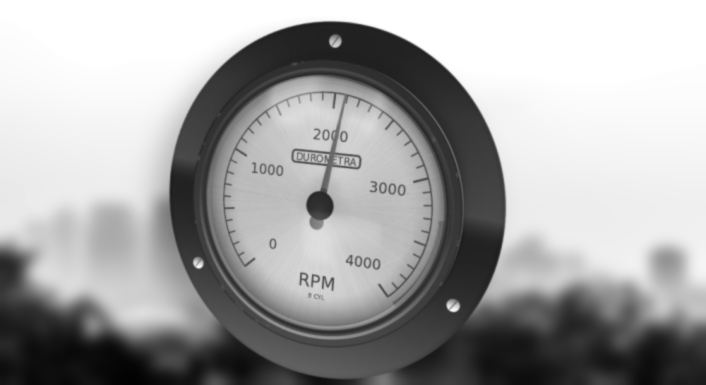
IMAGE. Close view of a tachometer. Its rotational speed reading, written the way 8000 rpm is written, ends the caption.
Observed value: 2100 rpm
